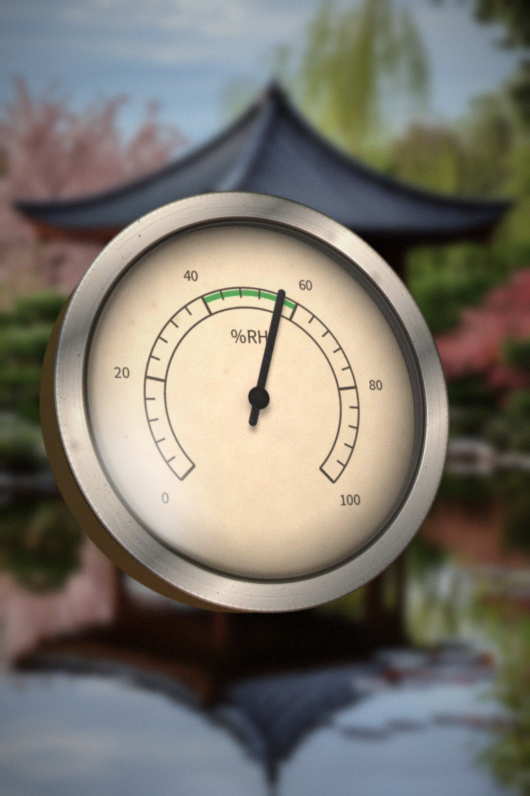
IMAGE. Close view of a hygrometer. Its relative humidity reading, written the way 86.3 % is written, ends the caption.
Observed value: 56 %
